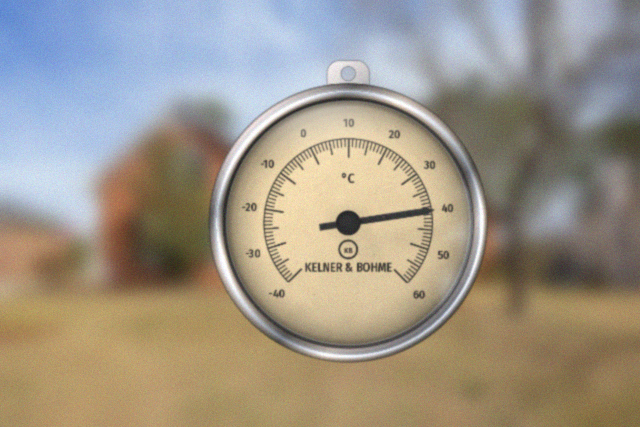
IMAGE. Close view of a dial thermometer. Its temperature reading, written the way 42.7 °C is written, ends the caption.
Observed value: 40 °C
